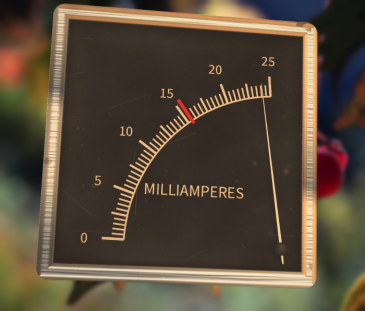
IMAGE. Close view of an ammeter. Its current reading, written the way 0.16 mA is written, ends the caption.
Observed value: 24 mA
